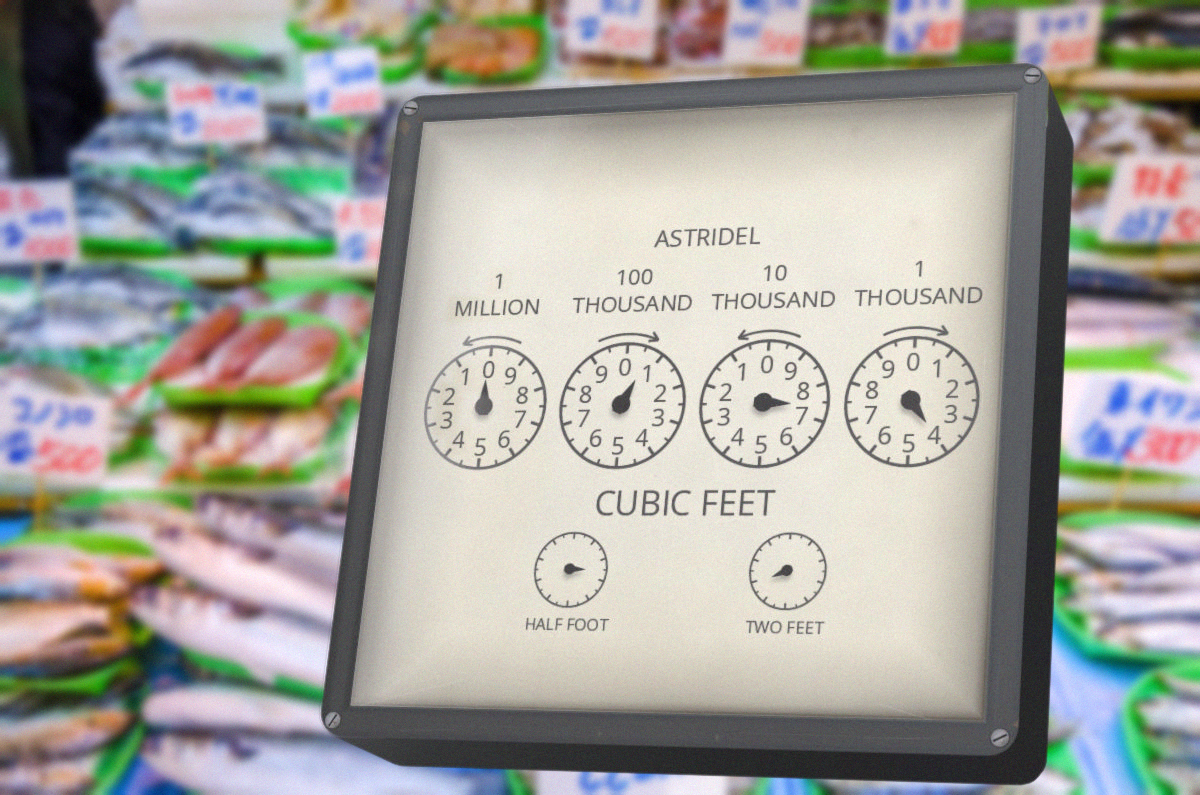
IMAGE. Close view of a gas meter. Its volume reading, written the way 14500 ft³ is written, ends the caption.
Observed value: 7400 ft³
